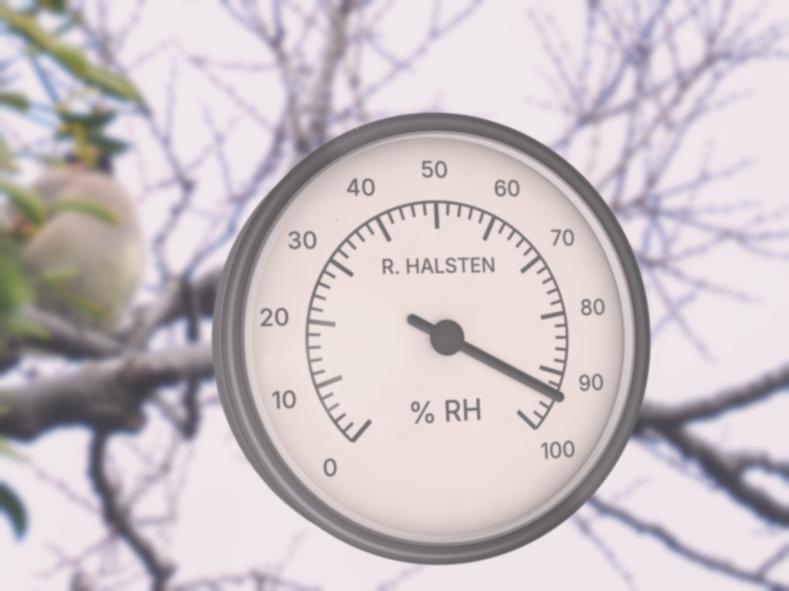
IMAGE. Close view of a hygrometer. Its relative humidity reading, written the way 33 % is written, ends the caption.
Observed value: 94 %
